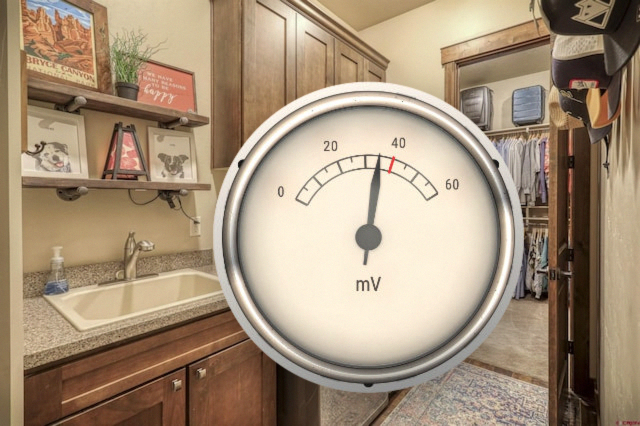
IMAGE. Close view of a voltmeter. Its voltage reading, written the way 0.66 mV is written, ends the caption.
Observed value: 35 mV
